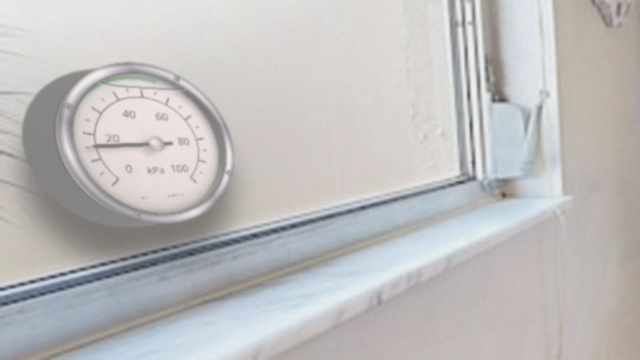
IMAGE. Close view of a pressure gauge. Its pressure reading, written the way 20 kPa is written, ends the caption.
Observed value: 15 kPa
